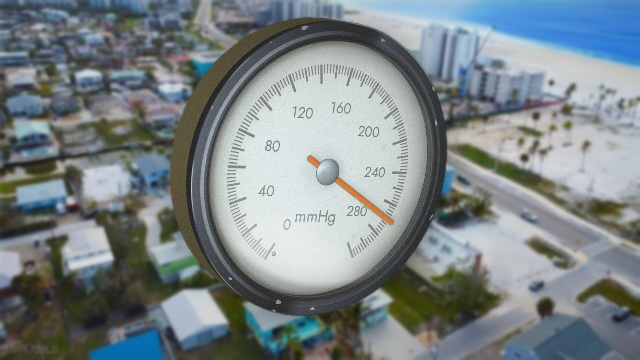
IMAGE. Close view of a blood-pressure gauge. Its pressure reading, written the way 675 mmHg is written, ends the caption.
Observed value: 270 mmHg
